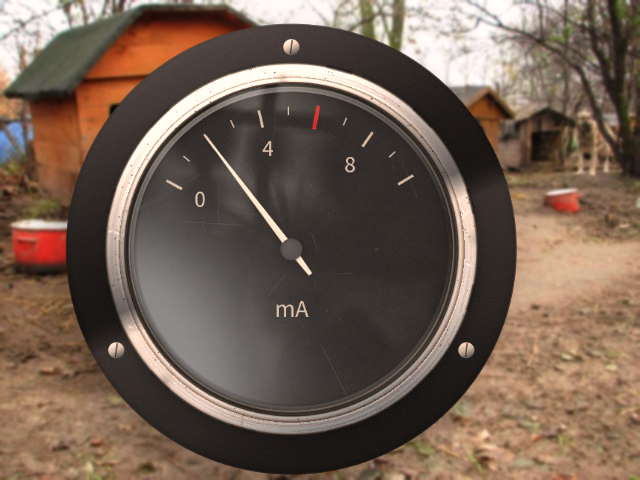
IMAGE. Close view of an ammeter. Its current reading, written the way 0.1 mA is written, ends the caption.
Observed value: 2 mA
